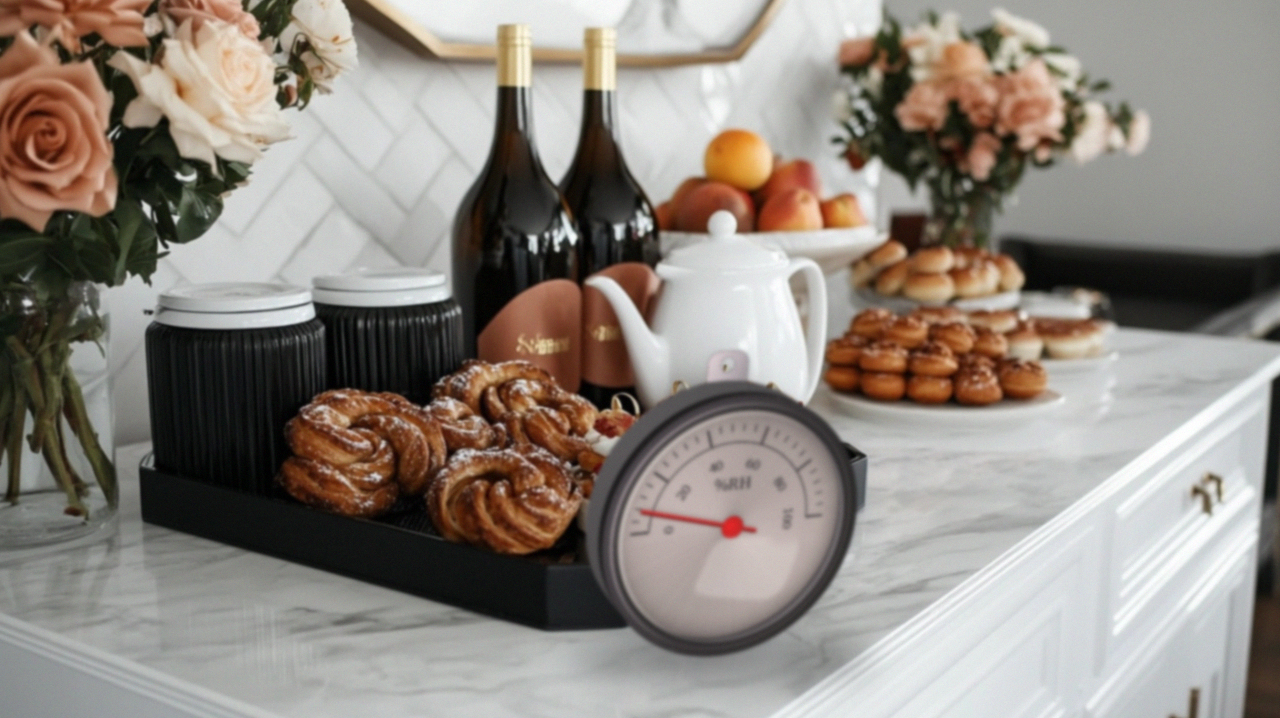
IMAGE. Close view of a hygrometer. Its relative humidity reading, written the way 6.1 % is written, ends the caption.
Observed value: 8 %
